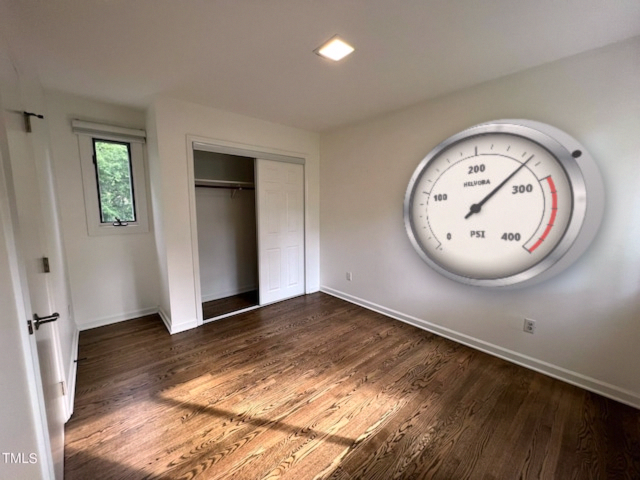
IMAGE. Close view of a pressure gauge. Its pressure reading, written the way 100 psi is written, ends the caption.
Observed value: 270 psi
